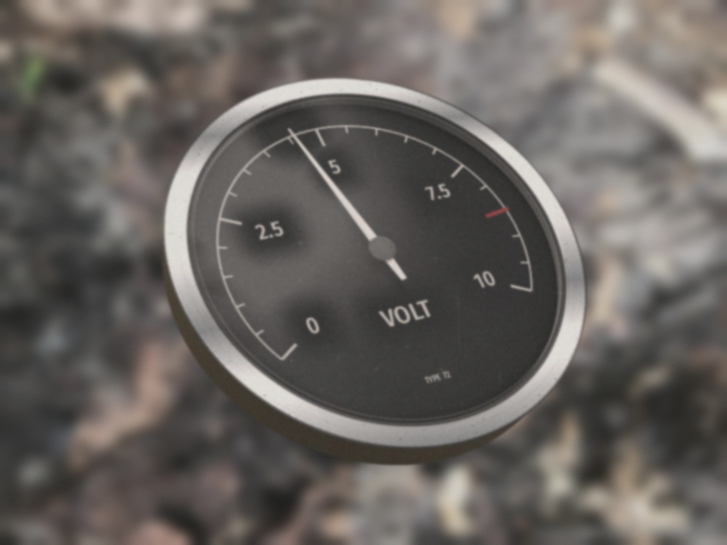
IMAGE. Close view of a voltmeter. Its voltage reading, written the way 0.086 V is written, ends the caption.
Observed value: 4.5 V
